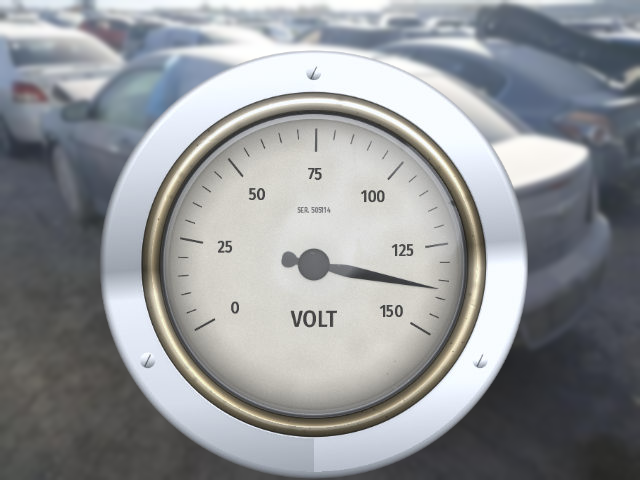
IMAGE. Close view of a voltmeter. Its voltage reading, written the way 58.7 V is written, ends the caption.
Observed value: 137.5 V
